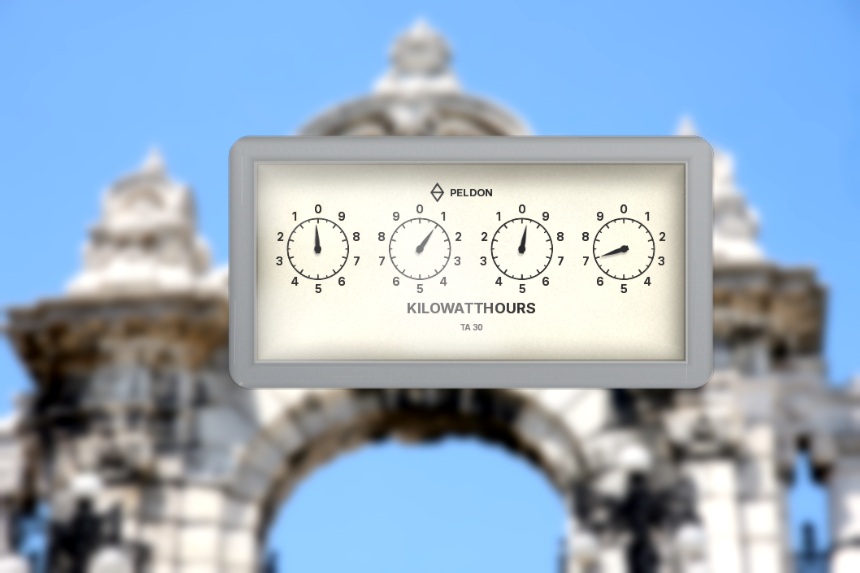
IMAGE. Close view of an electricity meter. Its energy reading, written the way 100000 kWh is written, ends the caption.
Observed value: 97 kWh
